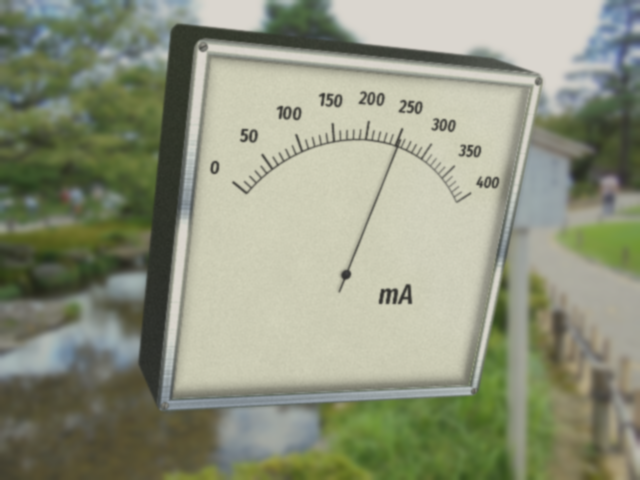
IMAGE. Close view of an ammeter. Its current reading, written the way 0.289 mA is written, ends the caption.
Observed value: 250 mA
